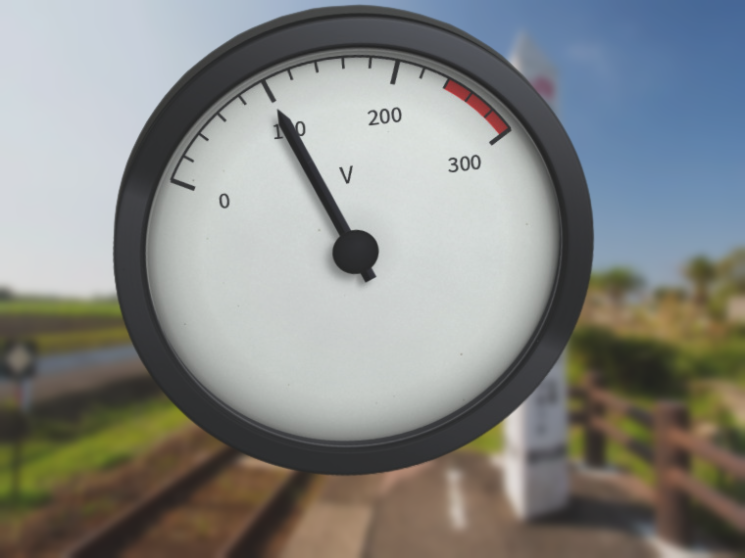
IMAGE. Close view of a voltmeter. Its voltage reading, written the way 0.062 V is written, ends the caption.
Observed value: 100 V
